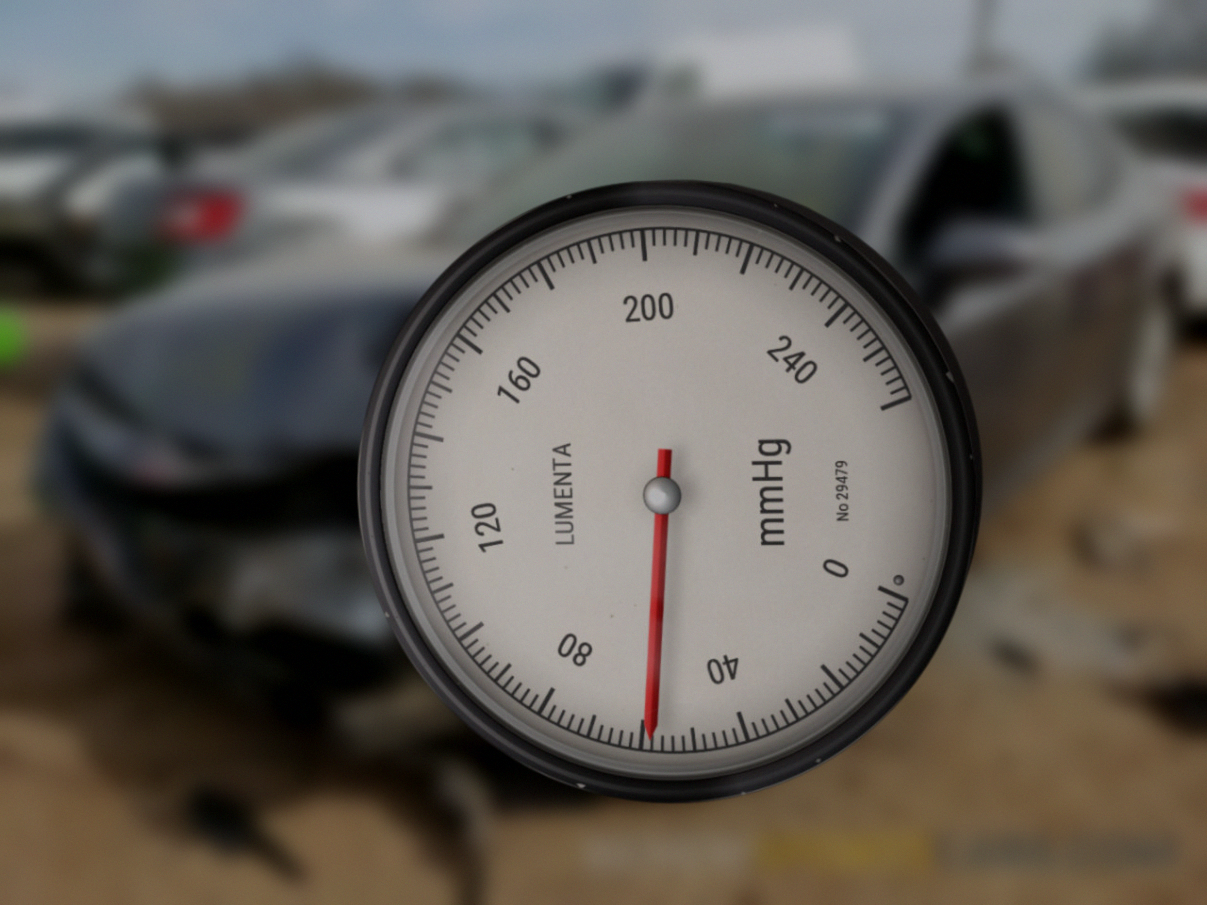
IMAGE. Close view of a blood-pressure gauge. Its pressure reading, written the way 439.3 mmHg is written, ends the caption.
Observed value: 58 mmHg
